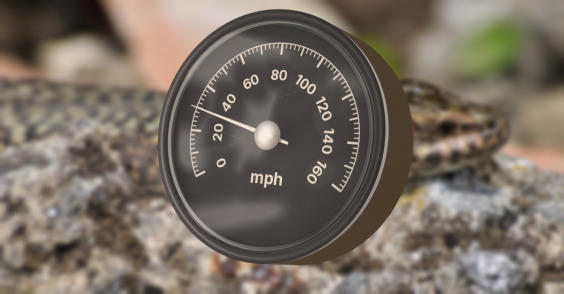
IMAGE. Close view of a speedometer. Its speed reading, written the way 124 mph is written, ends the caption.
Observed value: 30 mph
